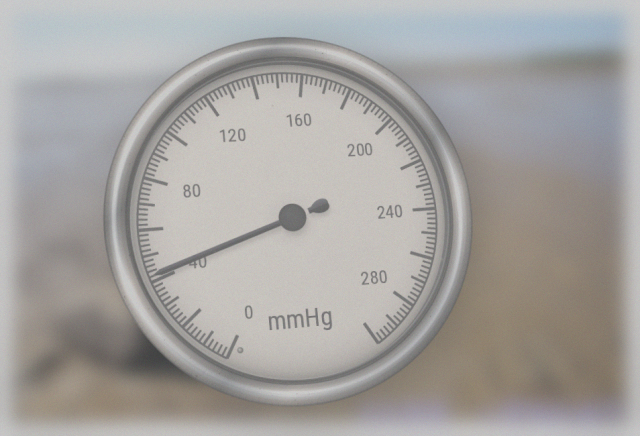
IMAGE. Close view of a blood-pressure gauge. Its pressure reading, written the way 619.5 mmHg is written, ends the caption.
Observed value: 42 mmHg
